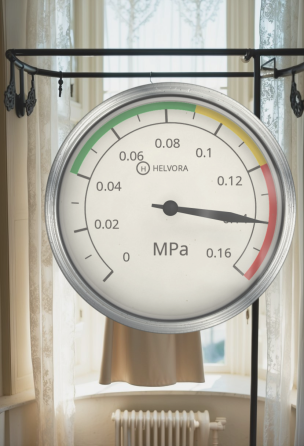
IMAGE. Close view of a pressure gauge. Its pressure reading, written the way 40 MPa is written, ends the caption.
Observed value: 0.14 MPa
